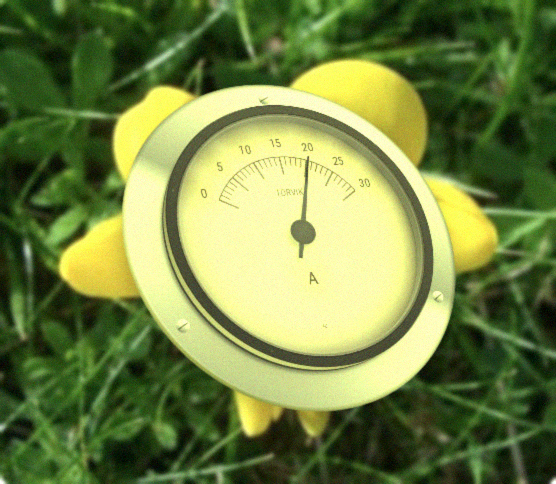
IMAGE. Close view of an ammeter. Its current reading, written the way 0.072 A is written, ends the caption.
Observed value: 20 A
